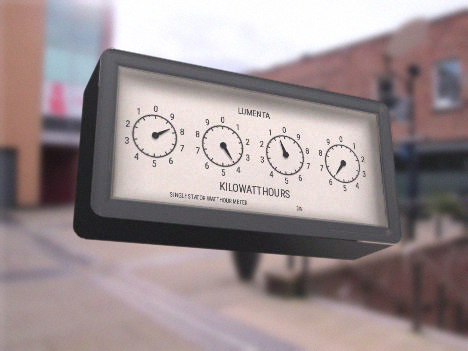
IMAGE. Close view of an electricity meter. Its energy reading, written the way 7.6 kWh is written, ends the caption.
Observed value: 8406 kWh
